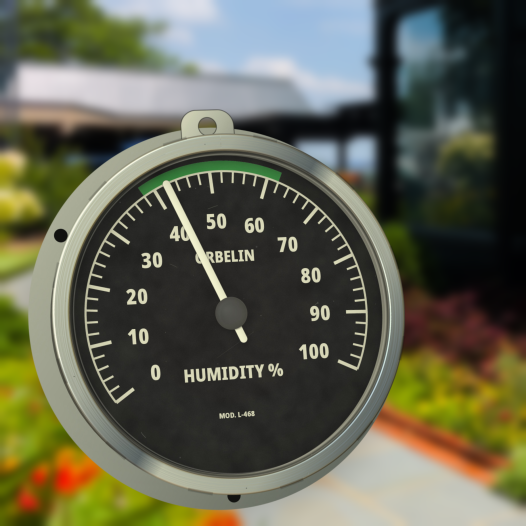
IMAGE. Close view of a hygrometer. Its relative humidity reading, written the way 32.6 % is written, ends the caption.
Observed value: 42 %
